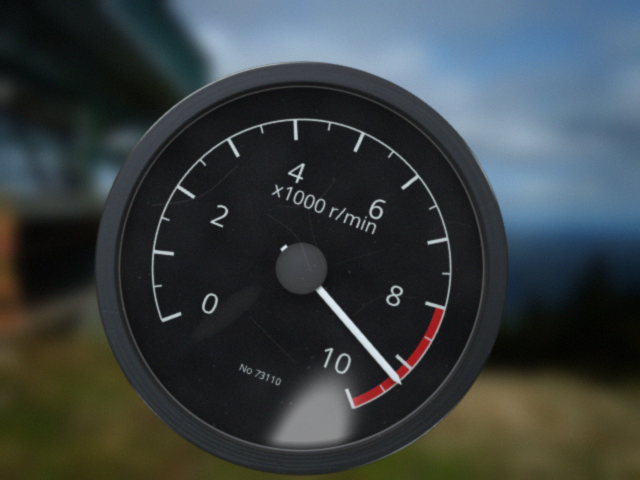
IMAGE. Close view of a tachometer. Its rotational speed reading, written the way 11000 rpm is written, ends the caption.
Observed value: 9250 rpm
